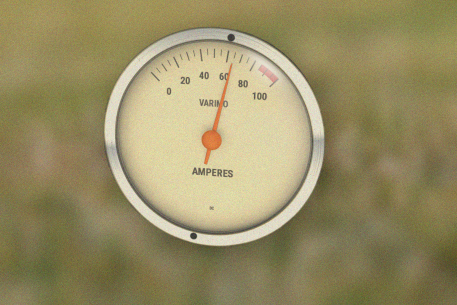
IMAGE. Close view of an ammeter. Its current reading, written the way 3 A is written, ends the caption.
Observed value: 65 A
